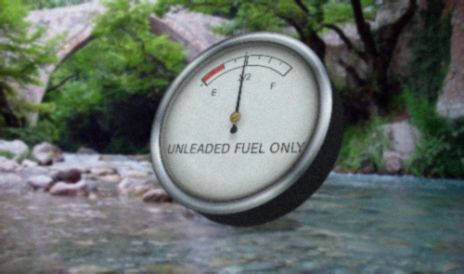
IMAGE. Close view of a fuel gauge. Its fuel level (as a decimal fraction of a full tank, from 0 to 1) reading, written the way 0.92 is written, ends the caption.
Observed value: 0.5
